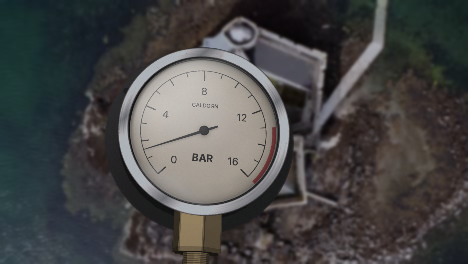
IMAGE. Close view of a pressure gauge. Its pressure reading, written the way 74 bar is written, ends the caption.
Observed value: 1.5 bar
